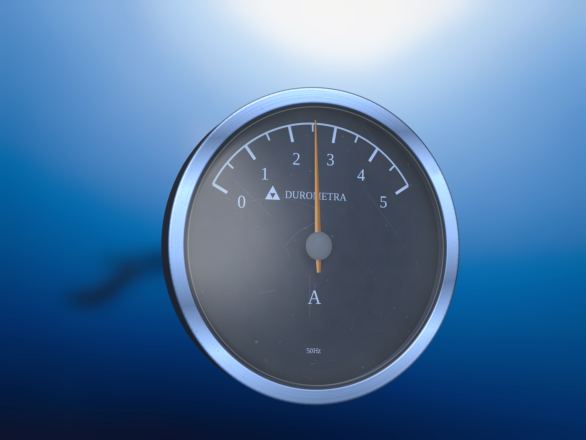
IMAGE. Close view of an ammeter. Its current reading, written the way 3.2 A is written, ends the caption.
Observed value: 2.5 A
